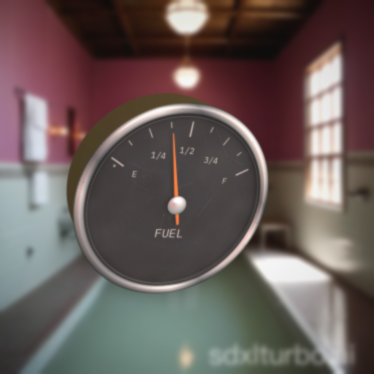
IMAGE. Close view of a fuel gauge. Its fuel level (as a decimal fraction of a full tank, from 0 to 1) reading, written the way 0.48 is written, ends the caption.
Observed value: 0.375
